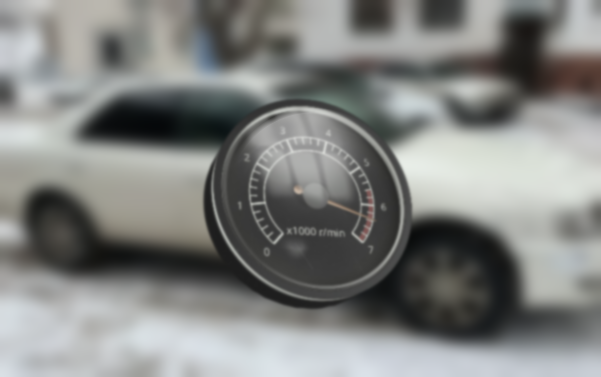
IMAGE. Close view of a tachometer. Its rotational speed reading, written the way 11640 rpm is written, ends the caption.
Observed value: 6400 rpm
